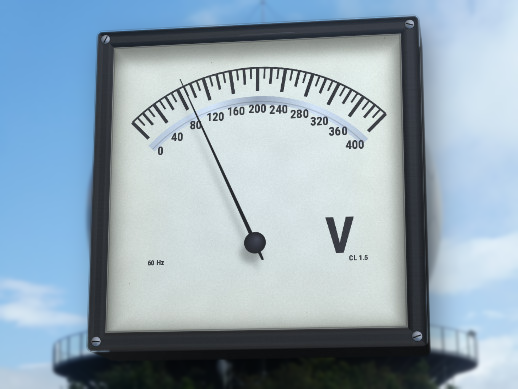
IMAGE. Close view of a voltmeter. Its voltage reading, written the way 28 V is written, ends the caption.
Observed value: 90 V
